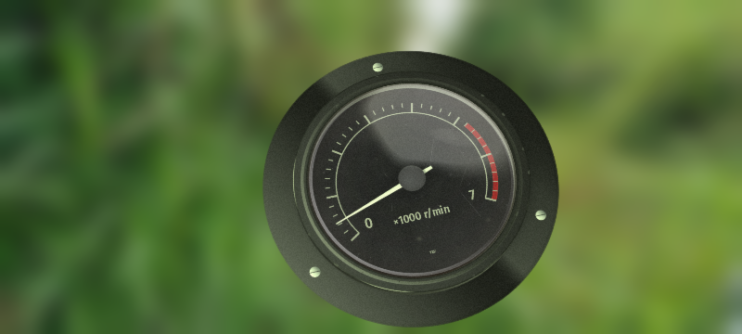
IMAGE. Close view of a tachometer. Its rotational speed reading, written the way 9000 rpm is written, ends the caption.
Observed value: 400 rpm
